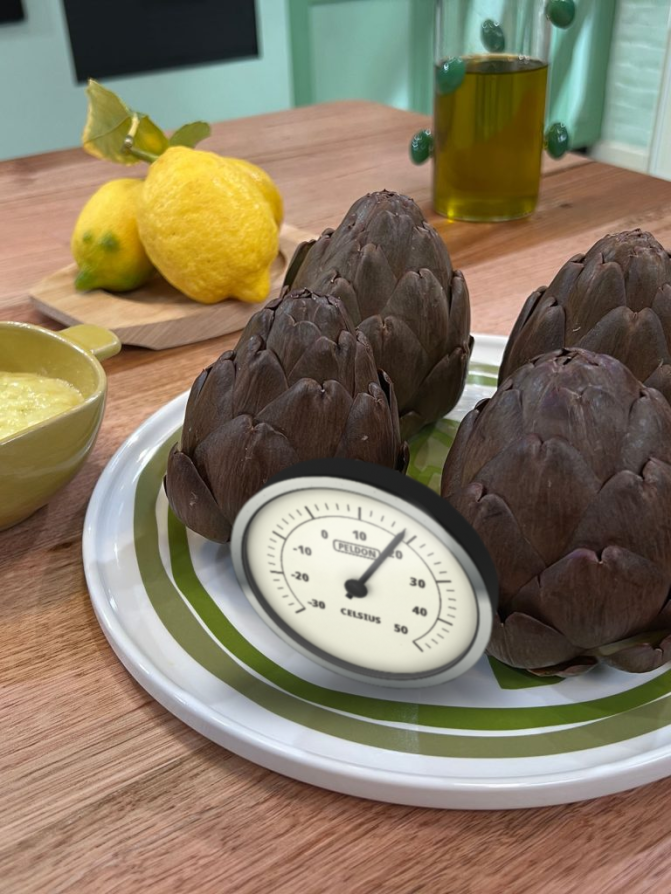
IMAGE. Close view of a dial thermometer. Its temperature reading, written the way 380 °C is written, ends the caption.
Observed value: 18 °C
